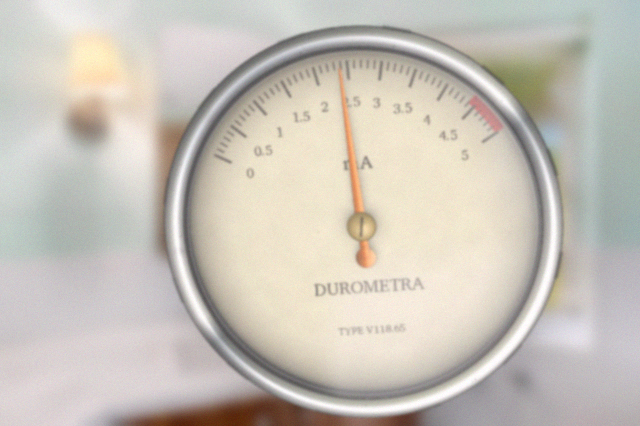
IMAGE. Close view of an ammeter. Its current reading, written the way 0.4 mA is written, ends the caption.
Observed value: 2.4 mA
